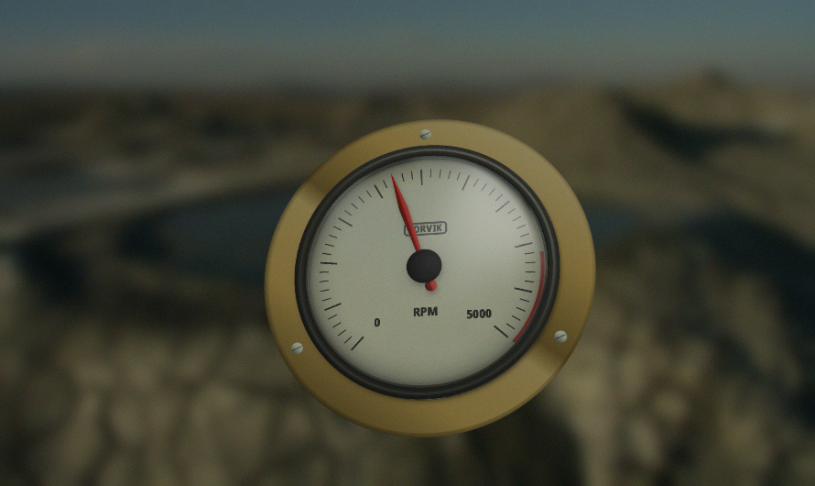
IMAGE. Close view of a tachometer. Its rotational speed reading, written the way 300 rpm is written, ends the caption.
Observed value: 2200 rpm
